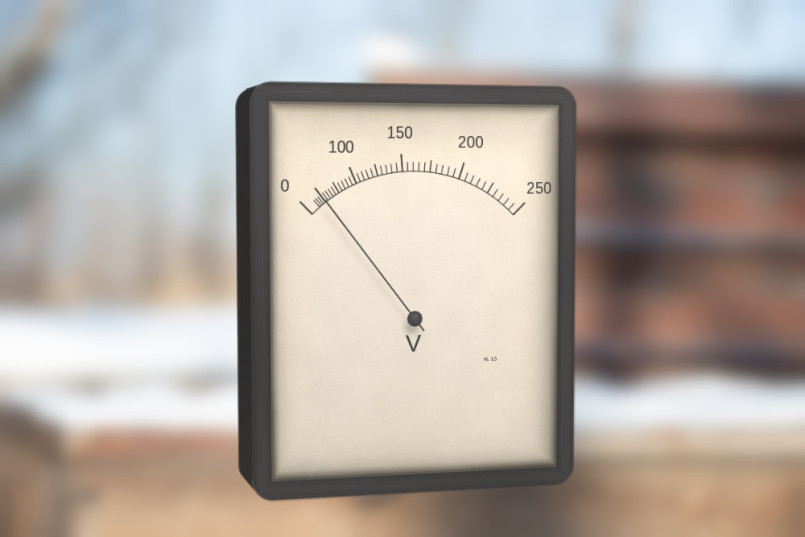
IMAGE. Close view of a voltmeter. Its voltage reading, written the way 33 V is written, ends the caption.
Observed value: 50 V
